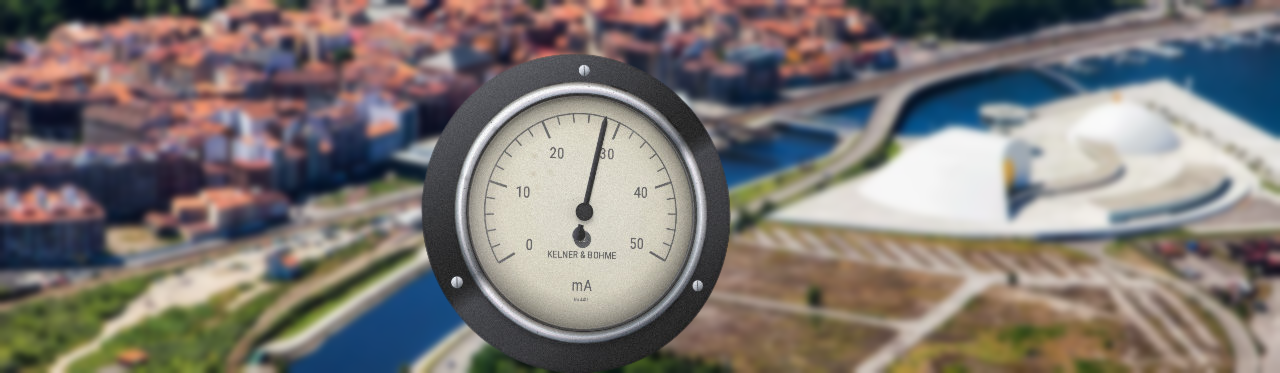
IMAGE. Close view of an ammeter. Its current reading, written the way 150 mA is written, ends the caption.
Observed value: 28 mA
